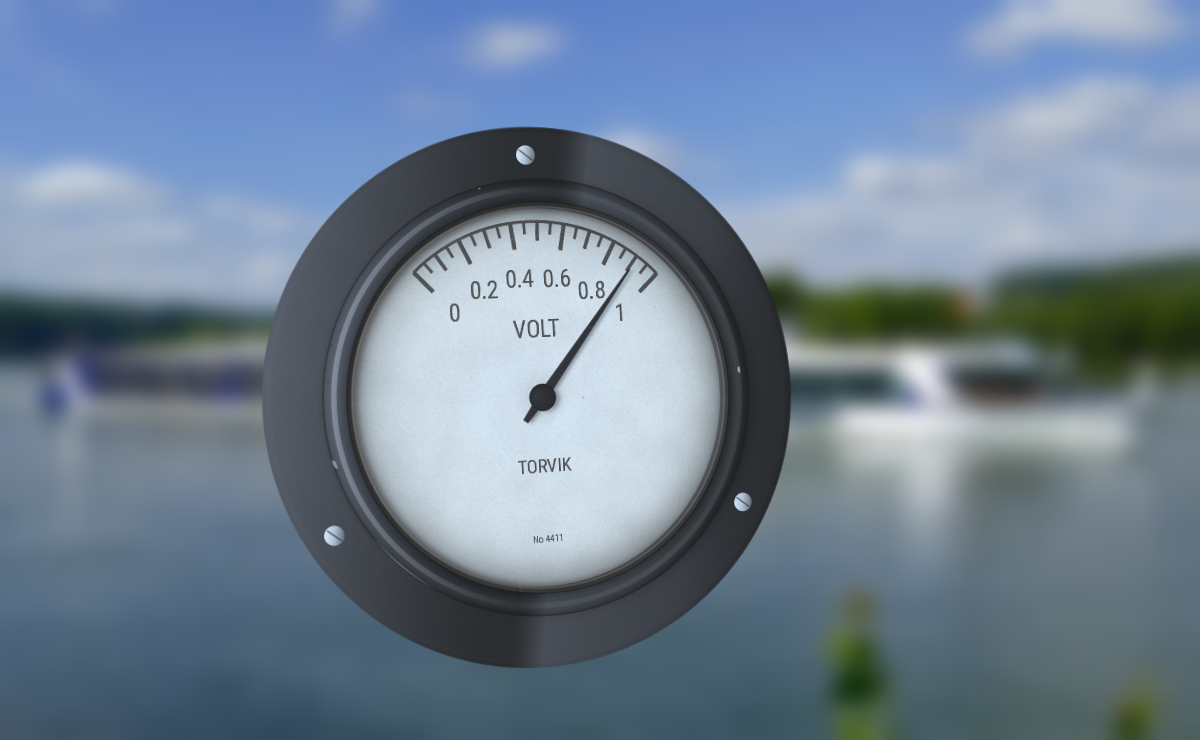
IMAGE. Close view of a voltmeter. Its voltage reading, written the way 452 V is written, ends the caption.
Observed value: 0.9 V
